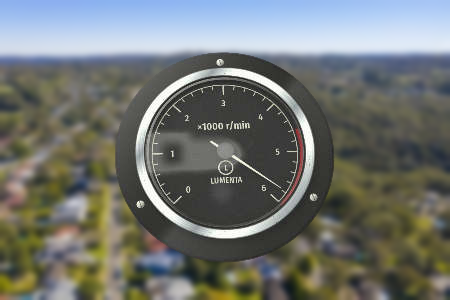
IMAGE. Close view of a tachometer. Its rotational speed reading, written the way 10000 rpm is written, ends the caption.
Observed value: 5800 rpm
